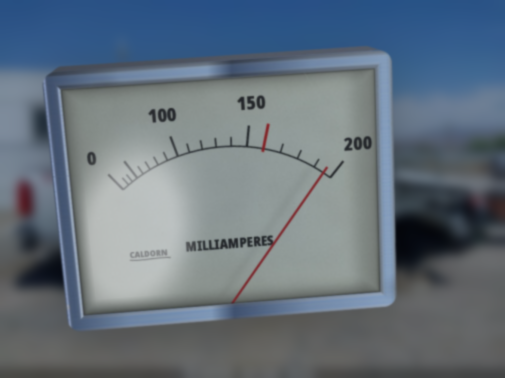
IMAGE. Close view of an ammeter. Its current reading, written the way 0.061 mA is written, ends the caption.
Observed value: 195 mA
